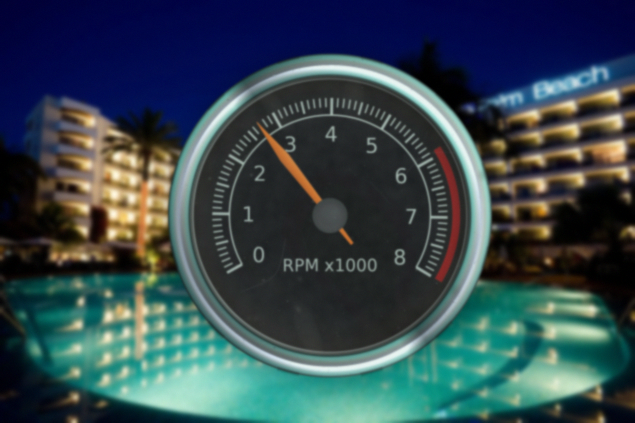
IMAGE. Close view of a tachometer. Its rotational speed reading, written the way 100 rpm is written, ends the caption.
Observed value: 2700 rpm
